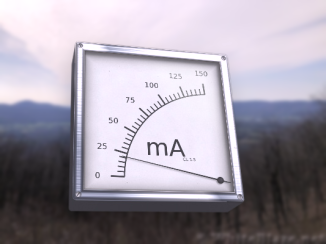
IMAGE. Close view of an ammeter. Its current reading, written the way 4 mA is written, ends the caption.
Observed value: 20 mA
